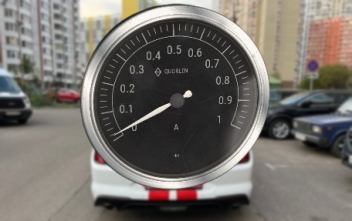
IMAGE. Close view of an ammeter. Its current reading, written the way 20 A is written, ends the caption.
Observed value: 0.02 A
